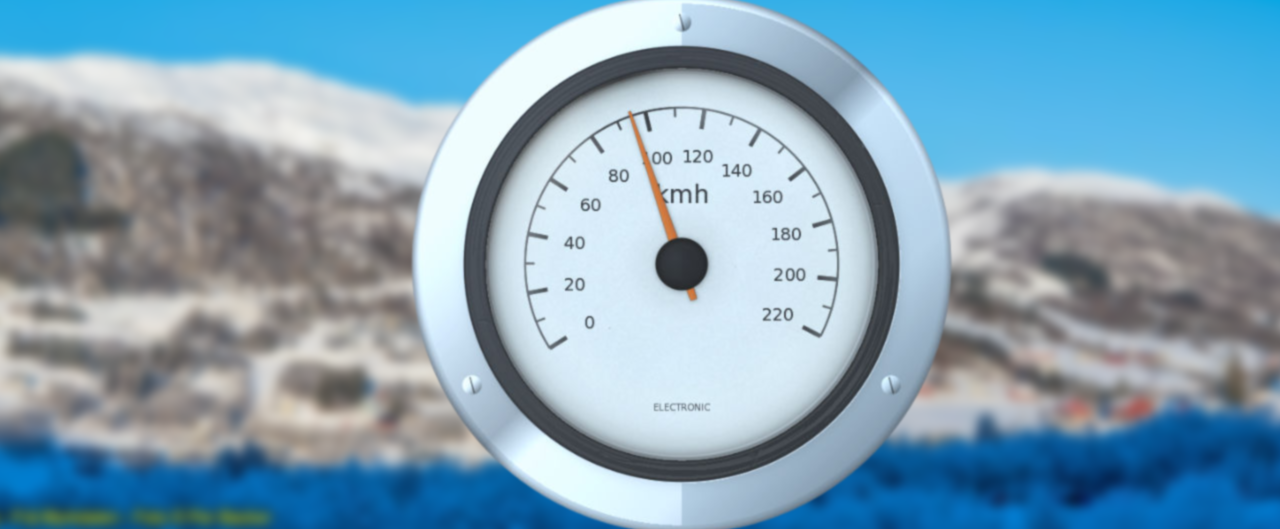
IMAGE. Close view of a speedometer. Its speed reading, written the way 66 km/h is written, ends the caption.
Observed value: 95 km/h
